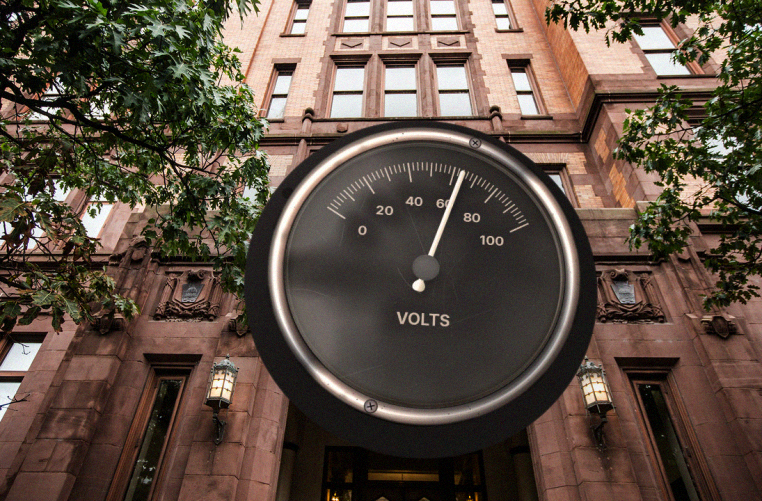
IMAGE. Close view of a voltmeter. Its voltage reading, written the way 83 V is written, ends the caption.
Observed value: 64 V
